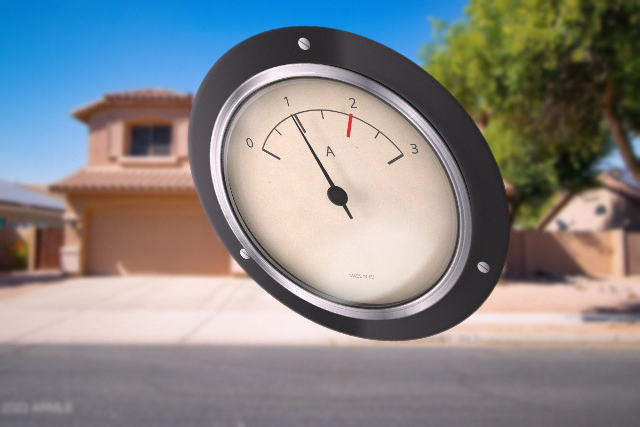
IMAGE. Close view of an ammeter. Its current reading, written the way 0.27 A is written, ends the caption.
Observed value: 1 A
